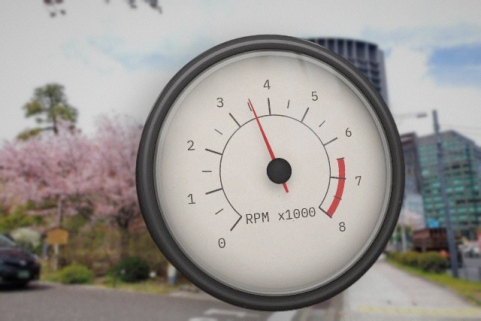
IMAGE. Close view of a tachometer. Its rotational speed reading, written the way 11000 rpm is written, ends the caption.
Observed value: 3500 rpm
